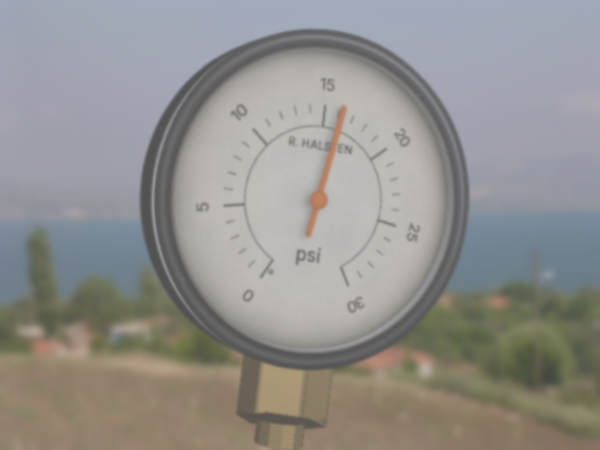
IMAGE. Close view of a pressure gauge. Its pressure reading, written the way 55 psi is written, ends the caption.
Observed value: 16 psi
